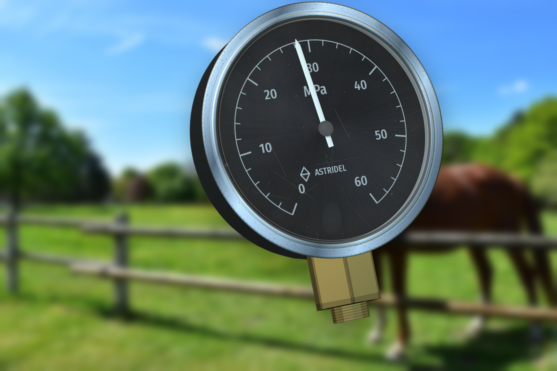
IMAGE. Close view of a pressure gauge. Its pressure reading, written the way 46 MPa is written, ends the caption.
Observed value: 28 MPa
